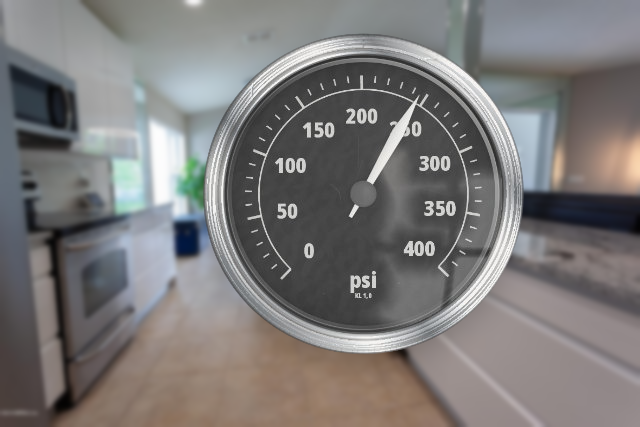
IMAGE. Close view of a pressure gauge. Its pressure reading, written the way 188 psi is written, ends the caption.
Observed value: 245 psi
